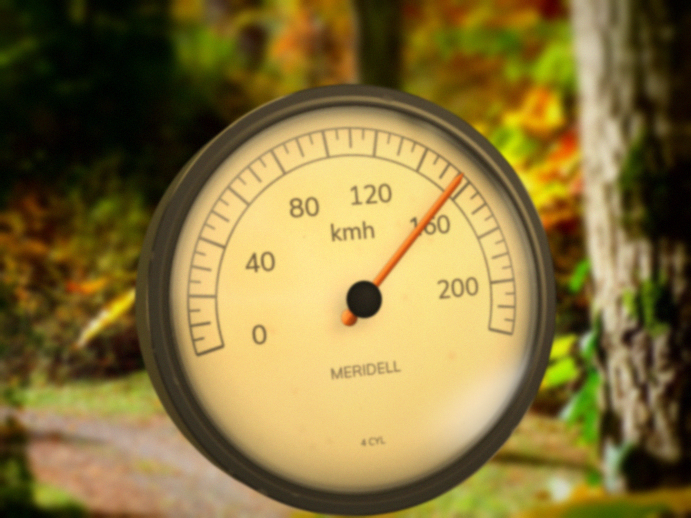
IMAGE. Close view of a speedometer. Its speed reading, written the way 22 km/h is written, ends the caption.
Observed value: 155 km/h
